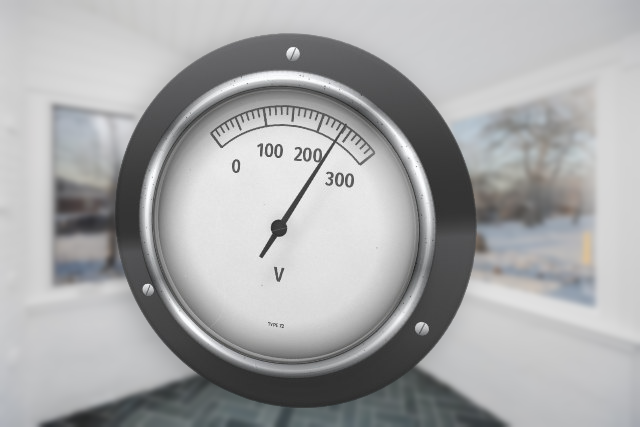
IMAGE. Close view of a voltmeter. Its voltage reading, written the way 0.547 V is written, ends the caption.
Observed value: 240 V
